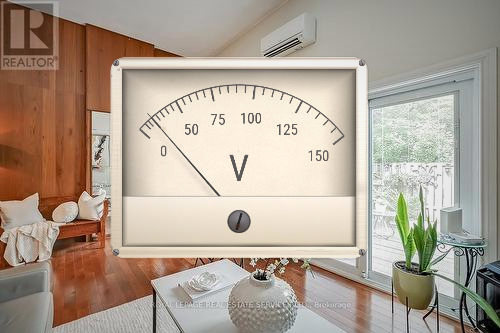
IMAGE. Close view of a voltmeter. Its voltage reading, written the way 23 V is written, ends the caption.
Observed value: 25 V
